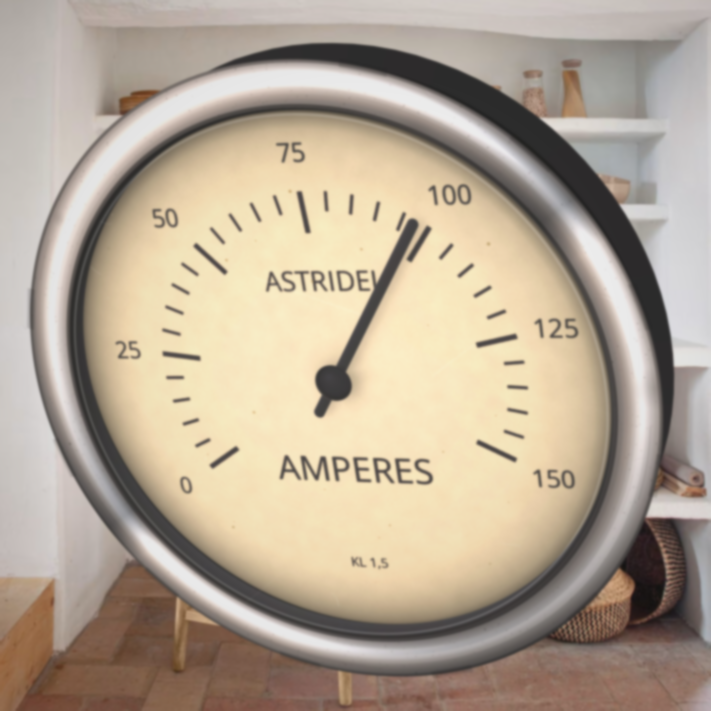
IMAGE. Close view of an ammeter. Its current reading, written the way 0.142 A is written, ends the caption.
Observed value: 97.5 A
